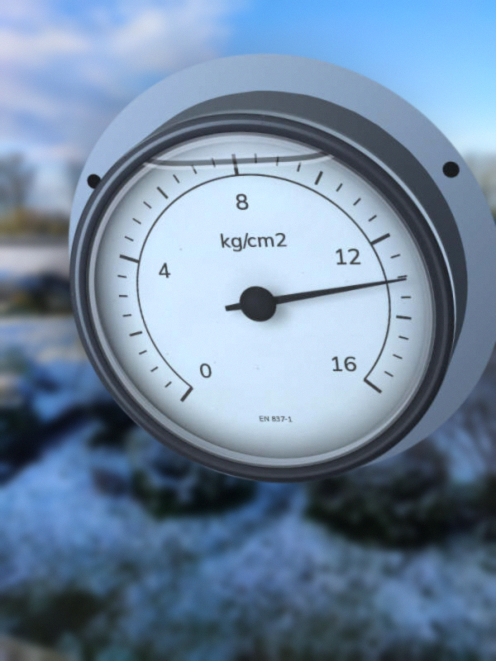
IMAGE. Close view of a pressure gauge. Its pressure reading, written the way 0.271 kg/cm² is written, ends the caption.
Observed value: 13 kg/cm²
